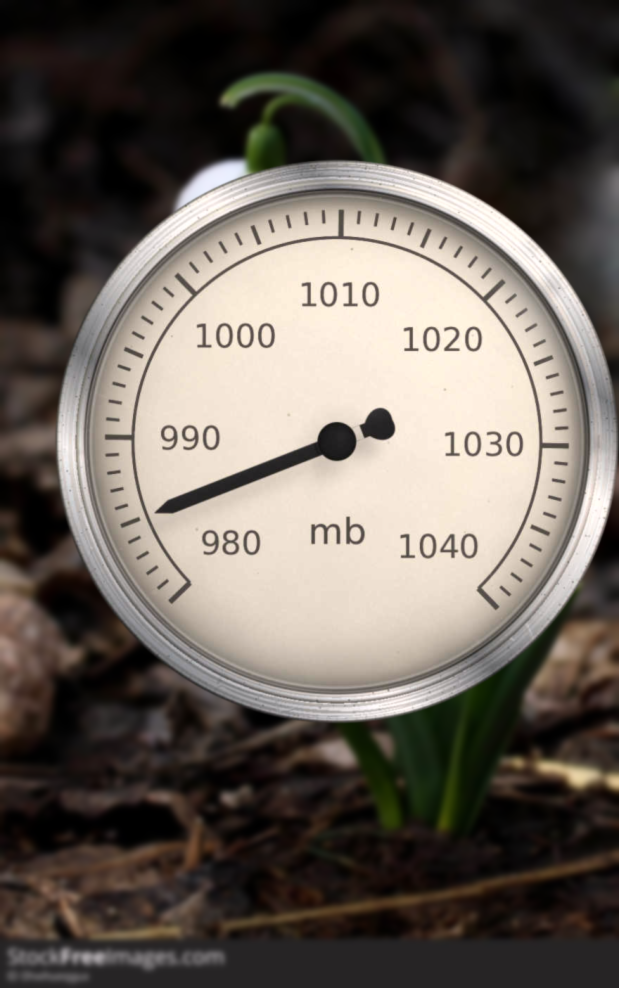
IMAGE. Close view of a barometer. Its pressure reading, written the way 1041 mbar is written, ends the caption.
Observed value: 985 mbar
